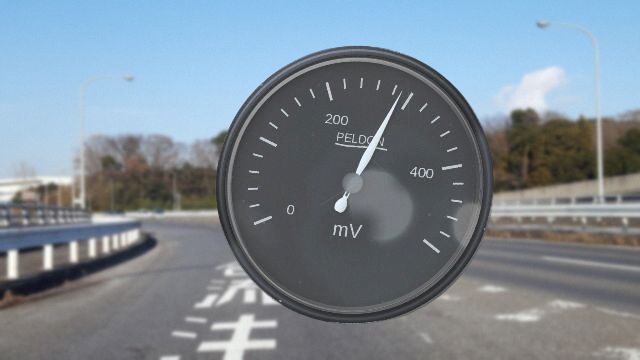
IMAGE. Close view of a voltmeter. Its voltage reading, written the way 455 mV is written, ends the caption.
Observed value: 290 mV
